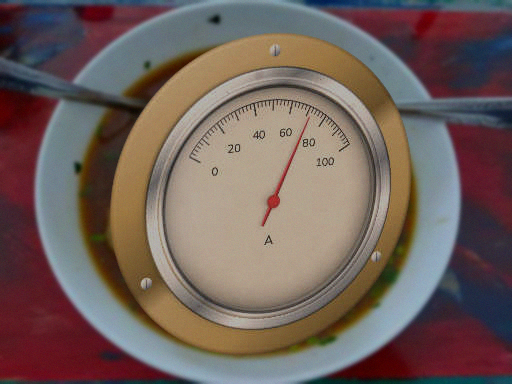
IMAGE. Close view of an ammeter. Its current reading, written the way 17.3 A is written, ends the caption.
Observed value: 70 A
